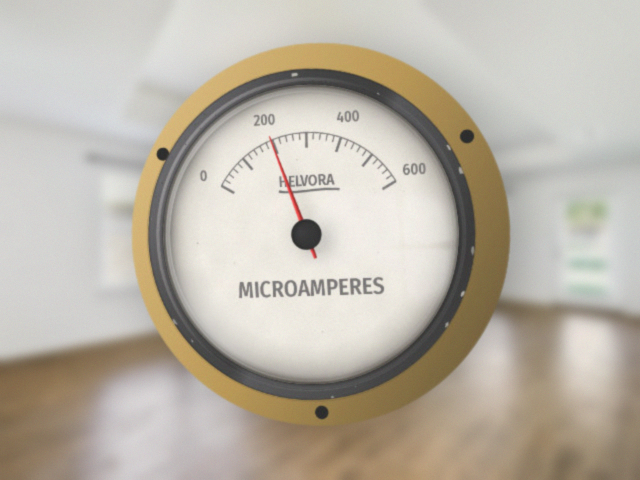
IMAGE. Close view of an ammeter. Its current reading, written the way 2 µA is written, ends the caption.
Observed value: 200 µA
